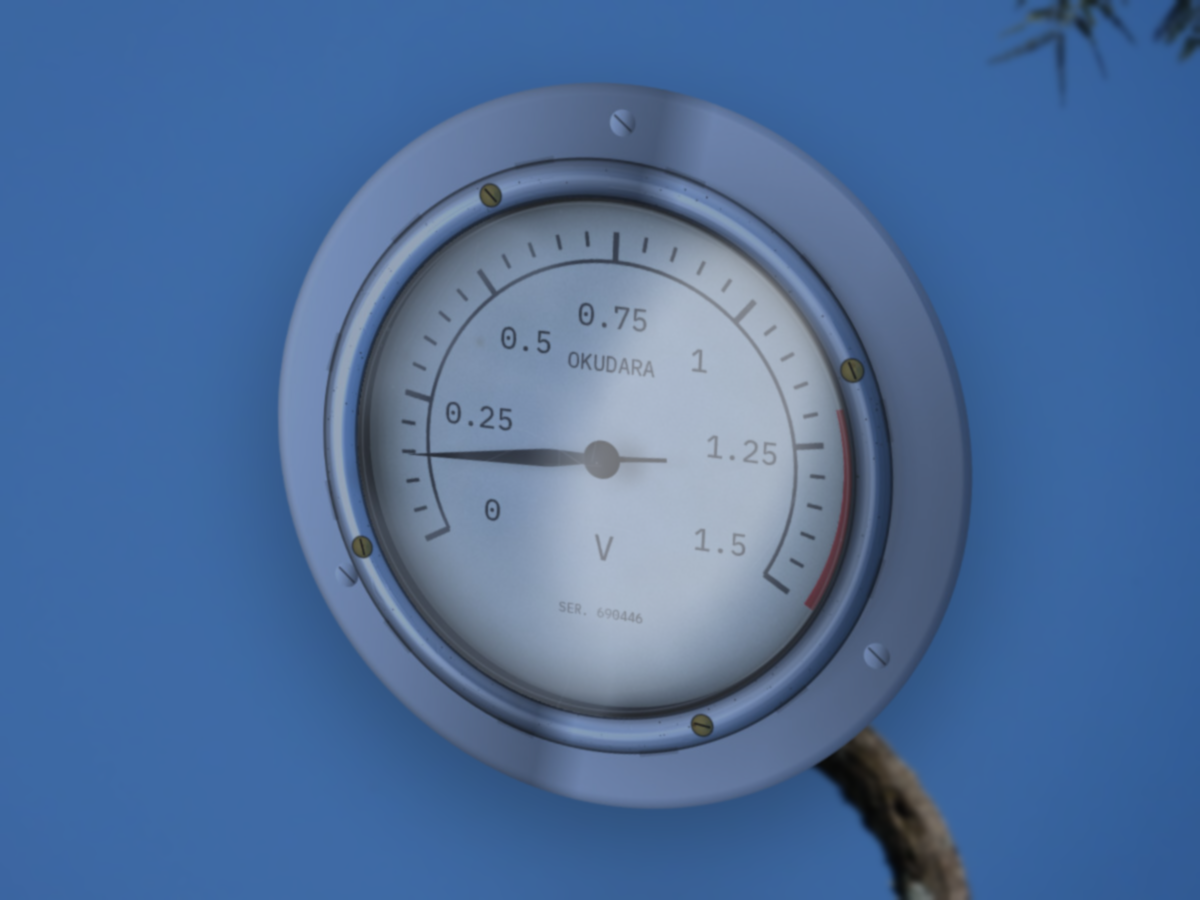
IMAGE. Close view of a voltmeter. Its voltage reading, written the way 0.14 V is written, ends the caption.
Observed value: 0.15 V
